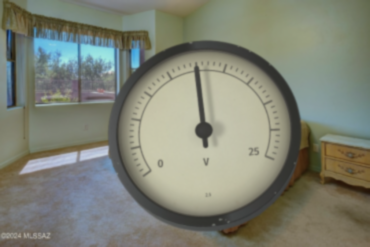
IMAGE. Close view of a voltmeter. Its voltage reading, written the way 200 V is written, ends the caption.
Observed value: 12.5 V
